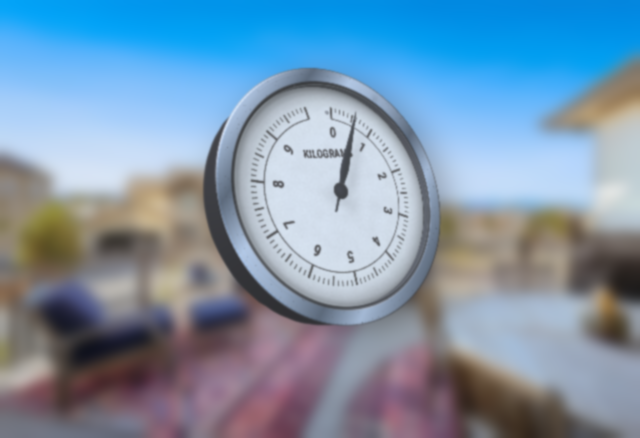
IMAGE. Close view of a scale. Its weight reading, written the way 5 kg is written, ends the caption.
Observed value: 0.5 kg
